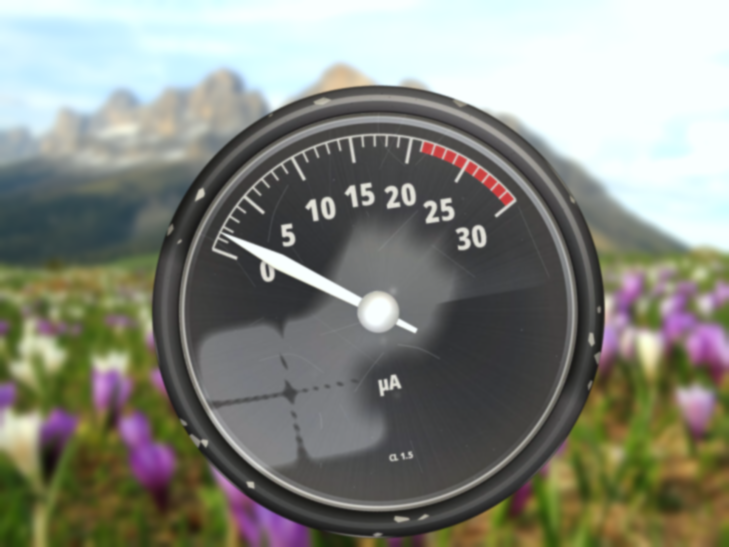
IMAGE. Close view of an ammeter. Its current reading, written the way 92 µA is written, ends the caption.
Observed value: 1.5 µA
